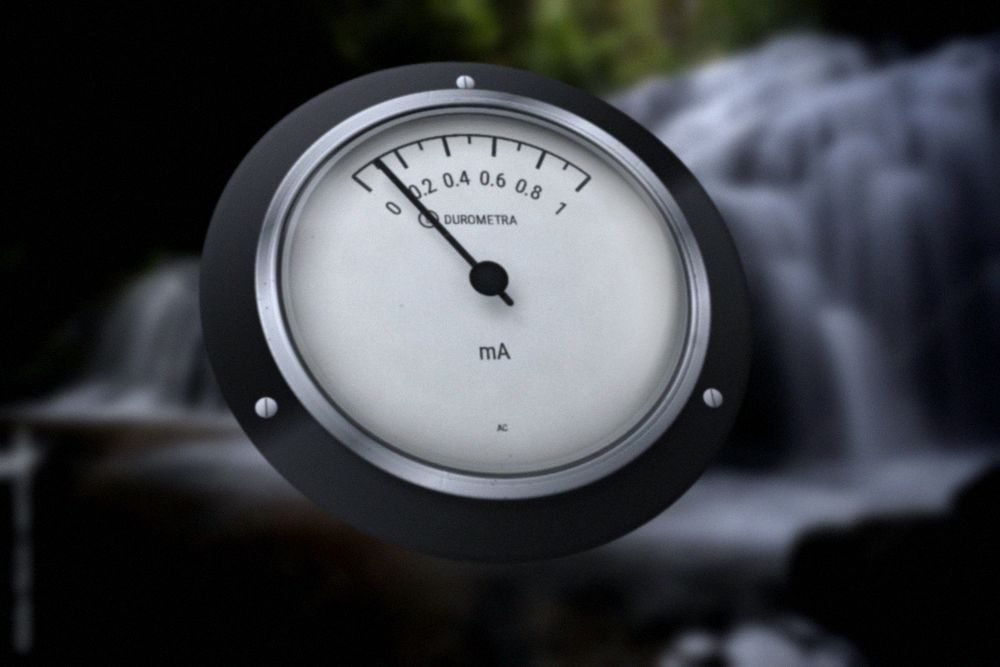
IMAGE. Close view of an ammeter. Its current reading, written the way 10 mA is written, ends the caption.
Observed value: 0.1 mA
